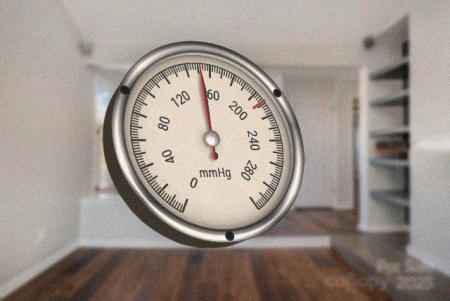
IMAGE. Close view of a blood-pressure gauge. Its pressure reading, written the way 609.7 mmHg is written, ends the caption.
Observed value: 150 mmHg
